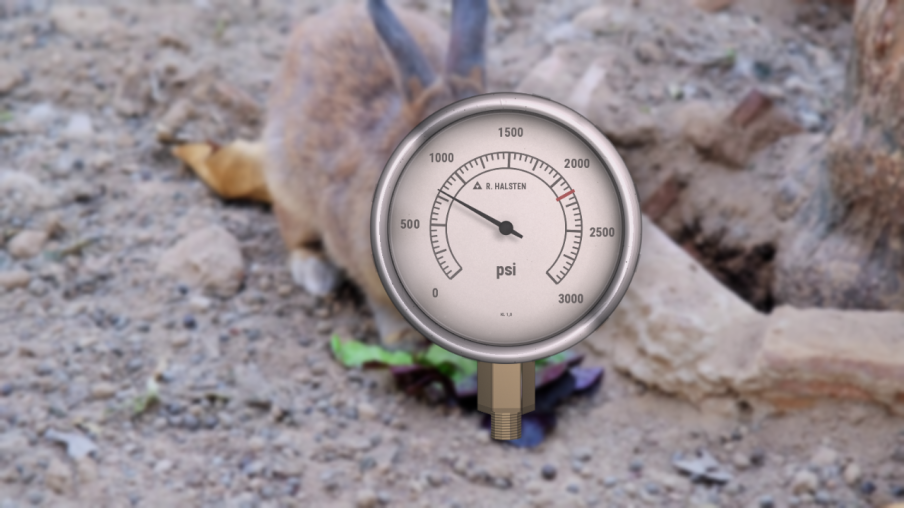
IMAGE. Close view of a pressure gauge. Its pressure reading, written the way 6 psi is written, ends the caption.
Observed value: 800 psi
